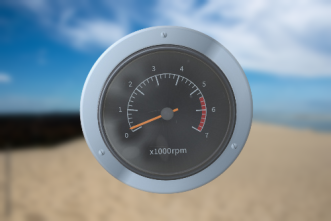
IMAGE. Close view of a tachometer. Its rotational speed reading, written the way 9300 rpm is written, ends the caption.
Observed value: 200 rpm
